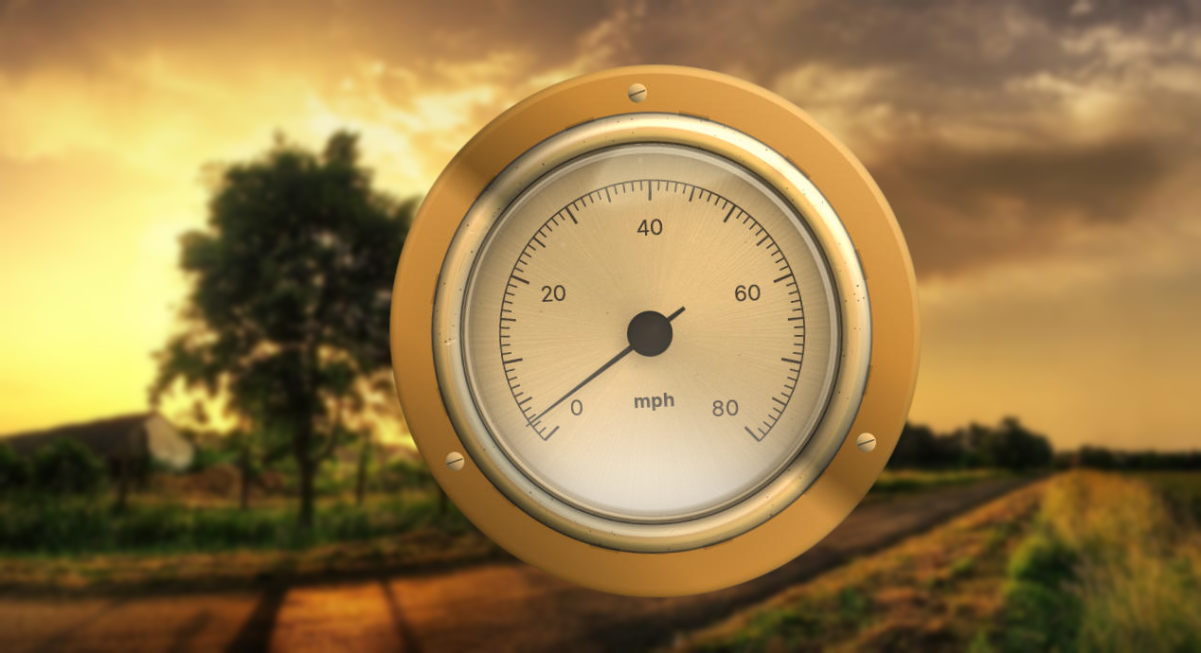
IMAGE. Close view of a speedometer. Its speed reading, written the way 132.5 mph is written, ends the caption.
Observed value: 2.5 mph
